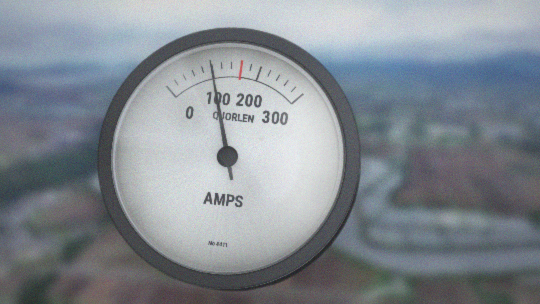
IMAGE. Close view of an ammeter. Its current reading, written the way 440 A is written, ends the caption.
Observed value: 100 A
